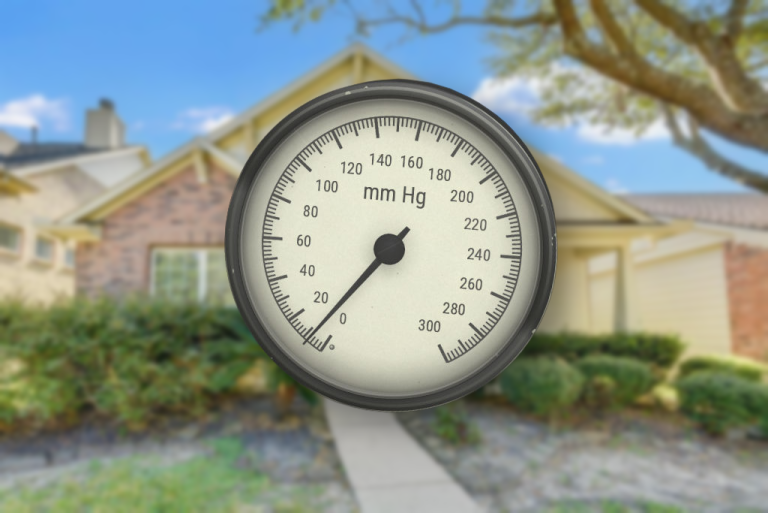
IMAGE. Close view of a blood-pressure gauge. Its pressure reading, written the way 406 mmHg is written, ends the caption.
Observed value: 8 mmHg
